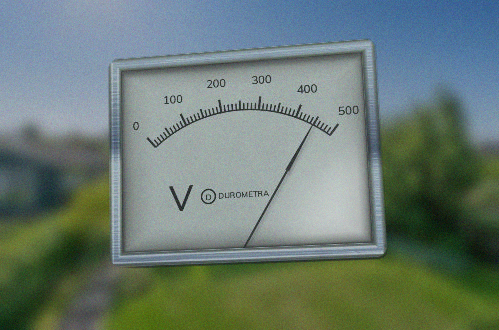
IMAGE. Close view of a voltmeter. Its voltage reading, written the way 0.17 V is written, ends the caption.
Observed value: 450 V
